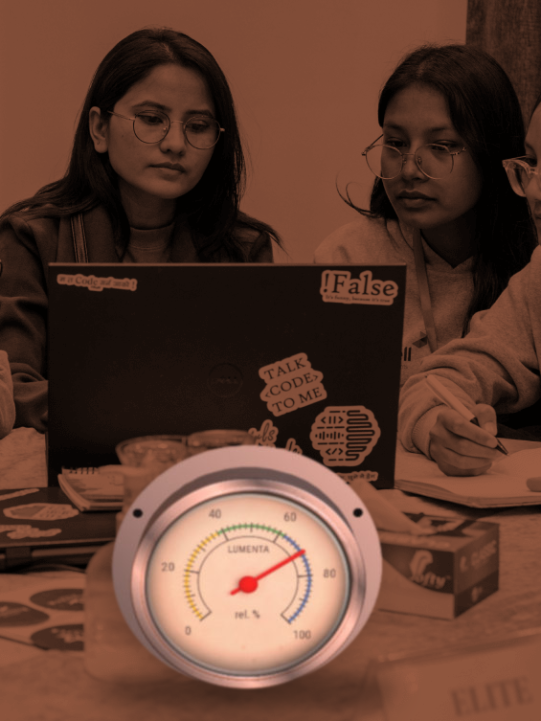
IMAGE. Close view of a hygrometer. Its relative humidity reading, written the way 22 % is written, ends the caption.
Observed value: 70 %
